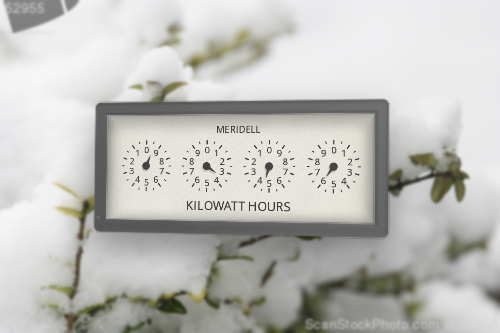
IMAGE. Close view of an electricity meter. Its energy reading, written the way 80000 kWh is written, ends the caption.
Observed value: 9346 kWh
